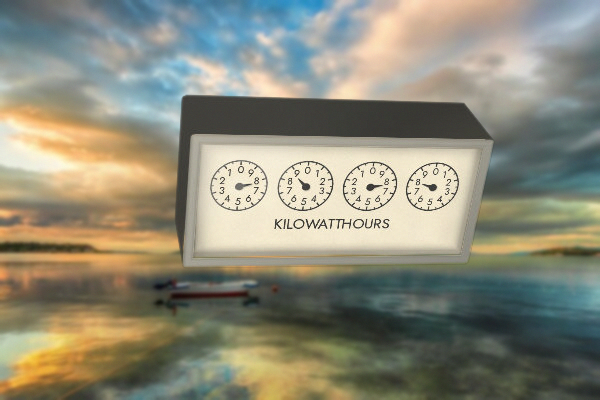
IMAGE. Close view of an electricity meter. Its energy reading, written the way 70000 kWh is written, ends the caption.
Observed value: 7878 kWh
